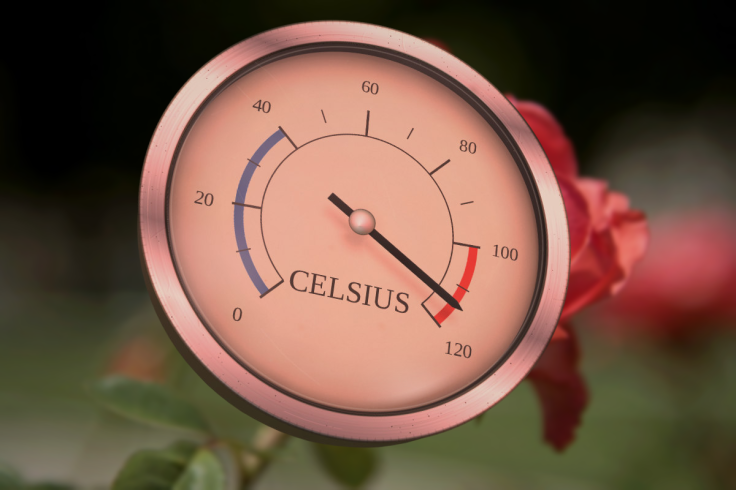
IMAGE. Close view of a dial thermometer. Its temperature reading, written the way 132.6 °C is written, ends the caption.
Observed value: 115 °C
